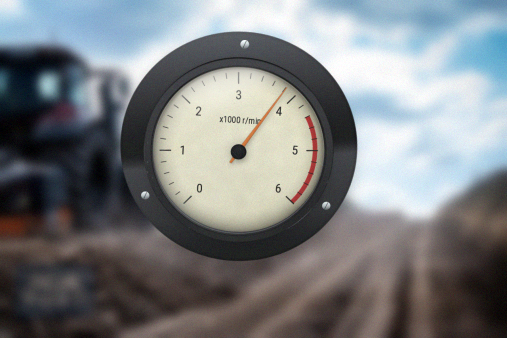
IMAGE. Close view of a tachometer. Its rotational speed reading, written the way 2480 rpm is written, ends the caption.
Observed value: 3800 rpm
